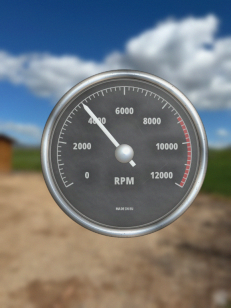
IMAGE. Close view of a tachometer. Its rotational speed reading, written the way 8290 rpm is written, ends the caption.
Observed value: 4000 rpm
